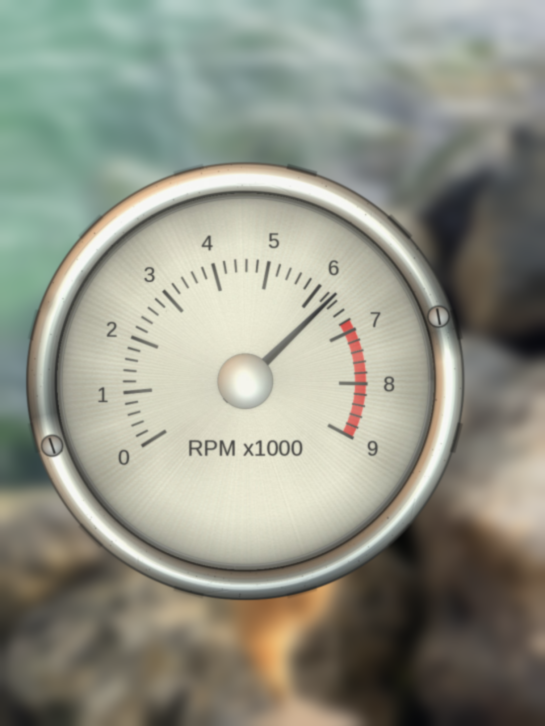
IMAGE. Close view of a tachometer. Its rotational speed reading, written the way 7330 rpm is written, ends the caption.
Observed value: 6300 rpm
